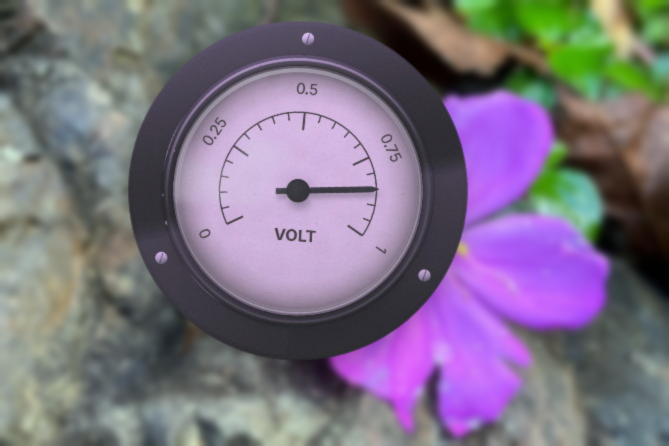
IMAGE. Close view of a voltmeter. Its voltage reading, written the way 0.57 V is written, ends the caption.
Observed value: 0.85 V
